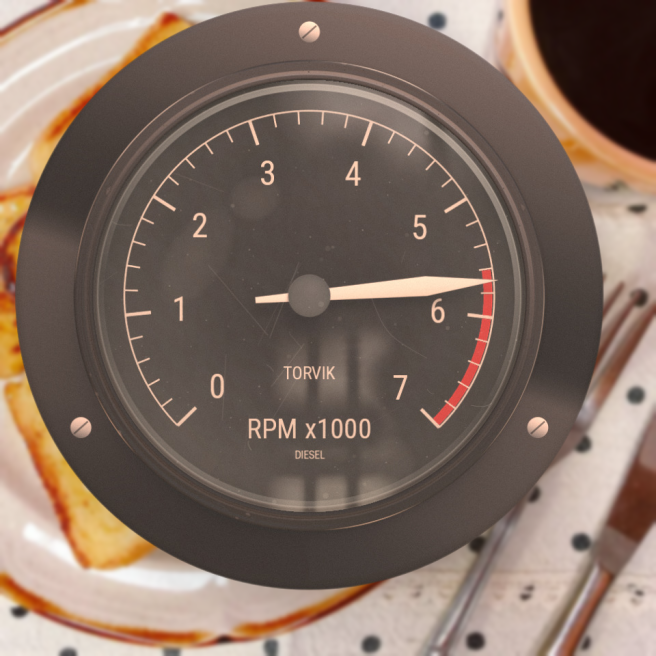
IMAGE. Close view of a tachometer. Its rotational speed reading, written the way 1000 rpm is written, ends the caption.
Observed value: 5700 rpm
